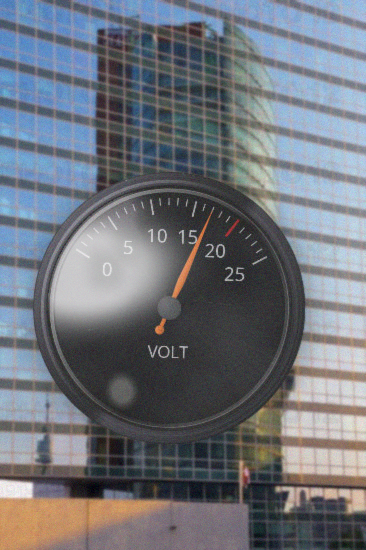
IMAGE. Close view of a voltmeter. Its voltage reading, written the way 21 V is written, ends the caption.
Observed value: 17 V
